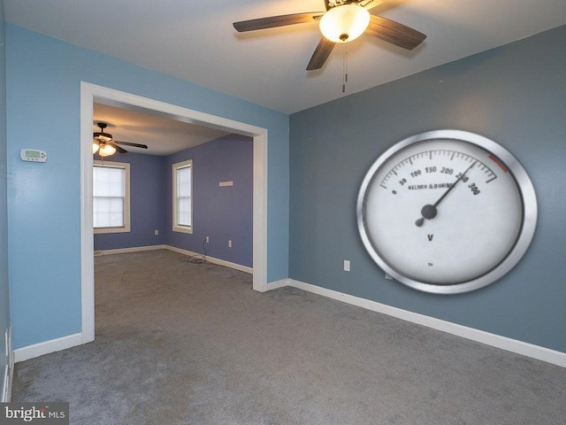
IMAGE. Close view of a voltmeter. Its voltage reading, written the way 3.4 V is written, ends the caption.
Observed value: 250 V
